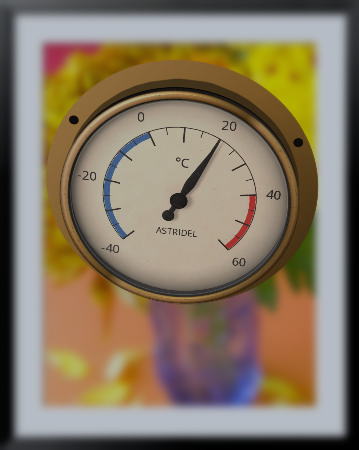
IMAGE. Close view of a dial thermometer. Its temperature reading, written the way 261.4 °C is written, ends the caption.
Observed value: 20 °C
